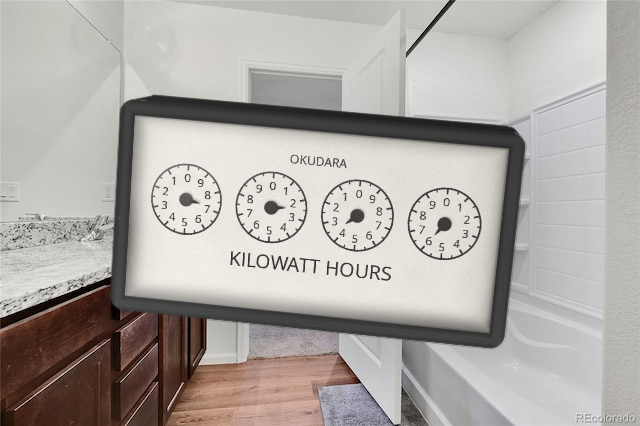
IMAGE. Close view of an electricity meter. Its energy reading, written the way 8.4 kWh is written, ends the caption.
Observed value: 7236 kWh
